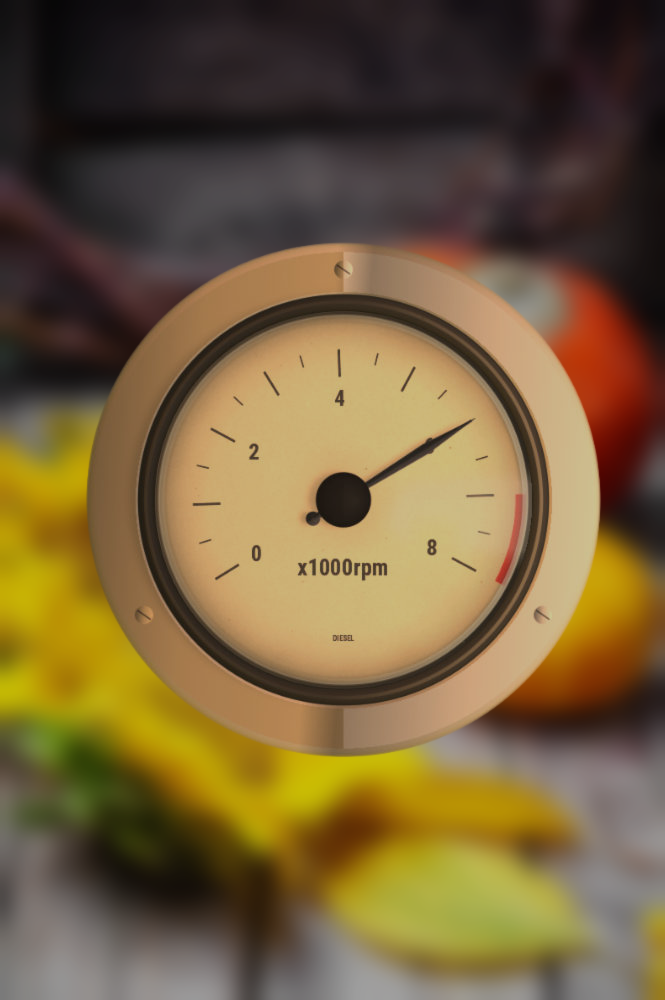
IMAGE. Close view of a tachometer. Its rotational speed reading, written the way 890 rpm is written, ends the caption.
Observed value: 6000 rpm
